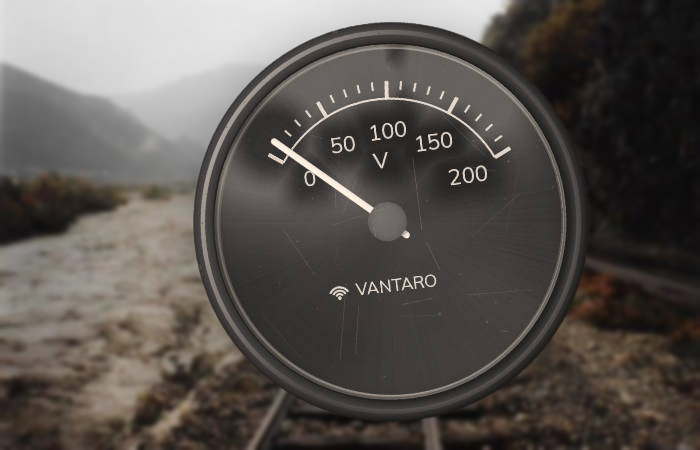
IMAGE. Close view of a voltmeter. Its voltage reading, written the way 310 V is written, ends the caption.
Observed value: 10 V
